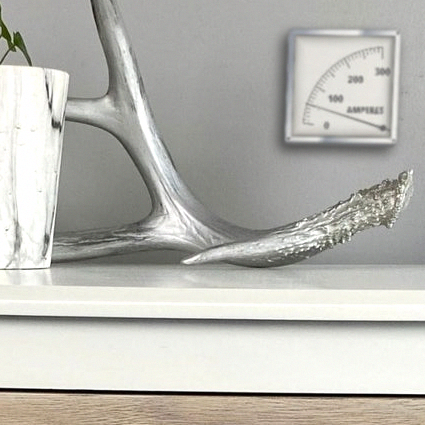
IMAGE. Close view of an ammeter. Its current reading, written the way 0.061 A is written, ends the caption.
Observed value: 50 A
